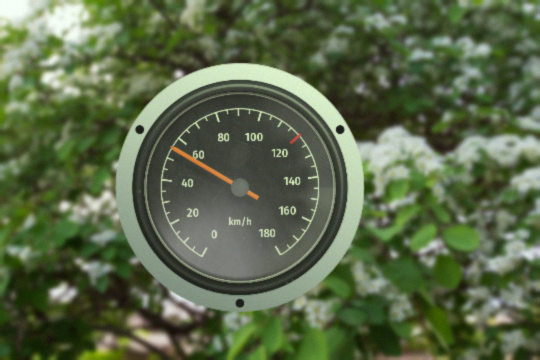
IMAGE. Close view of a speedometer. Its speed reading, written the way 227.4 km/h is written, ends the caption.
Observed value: 55 km/h
